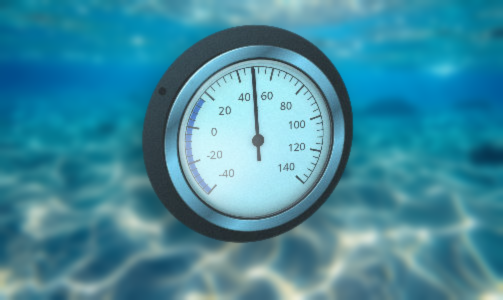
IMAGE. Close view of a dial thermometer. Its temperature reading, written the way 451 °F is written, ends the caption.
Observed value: 48 °F
